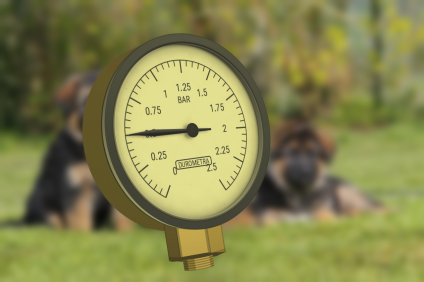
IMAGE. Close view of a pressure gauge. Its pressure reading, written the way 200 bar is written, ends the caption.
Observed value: 0.5 bar
